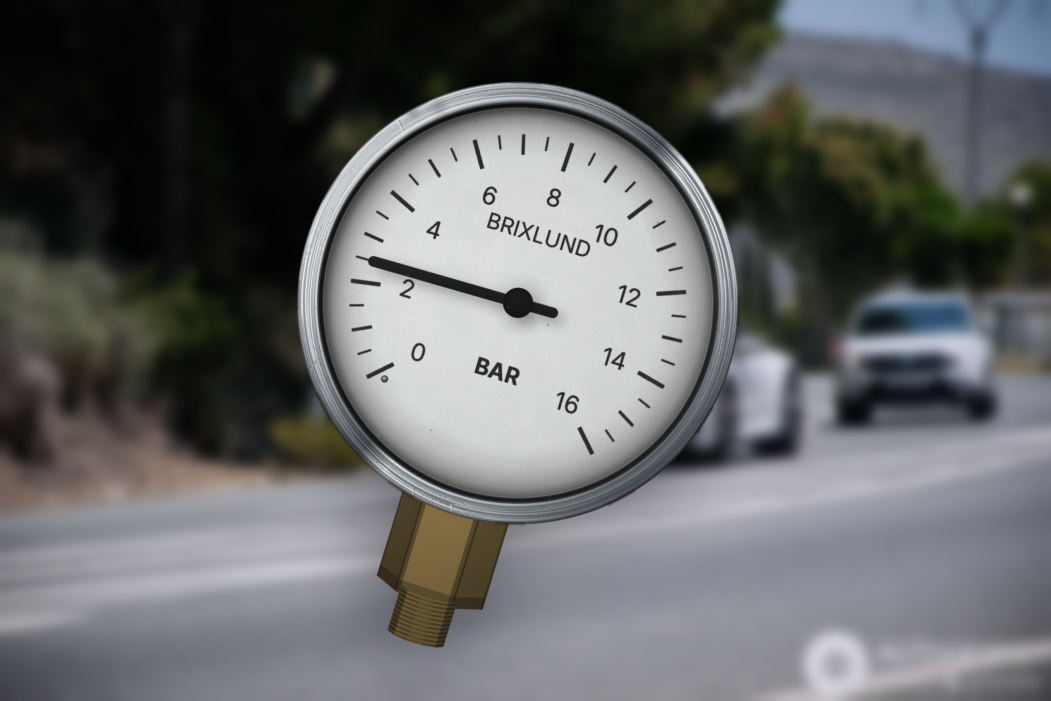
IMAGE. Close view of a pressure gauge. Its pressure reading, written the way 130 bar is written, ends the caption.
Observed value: 2.5 bar
